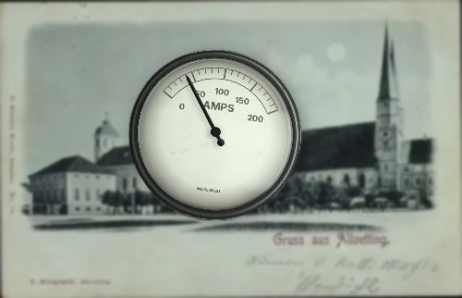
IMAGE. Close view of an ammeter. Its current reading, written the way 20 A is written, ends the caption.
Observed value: 40 A
